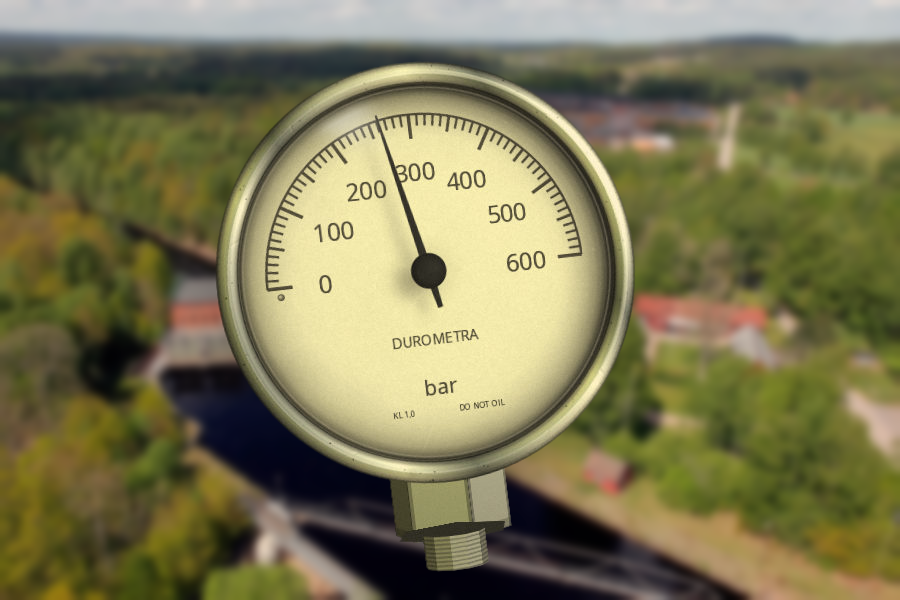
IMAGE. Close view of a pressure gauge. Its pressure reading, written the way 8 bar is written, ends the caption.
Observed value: 260 bar
